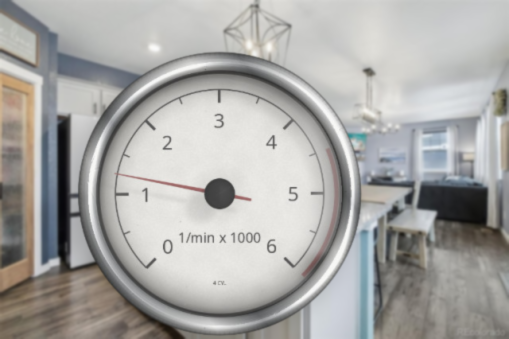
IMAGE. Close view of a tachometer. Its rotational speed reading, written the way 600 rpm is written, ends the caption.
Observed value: 1250 rpm
